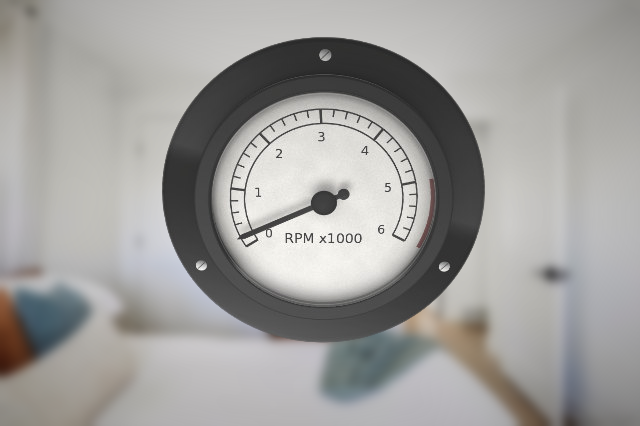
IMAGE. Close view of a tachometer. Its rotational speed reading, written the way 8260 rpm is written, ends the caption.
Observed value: 200 rpm
